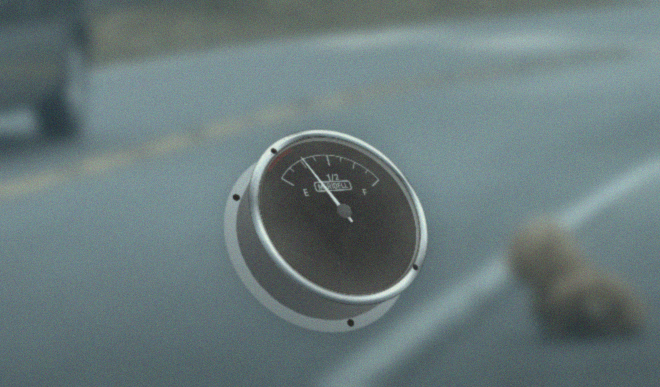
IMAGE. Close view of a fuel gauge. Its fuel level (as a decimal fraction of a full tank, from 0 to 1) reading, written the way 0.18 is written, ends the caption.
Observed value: 0.25
